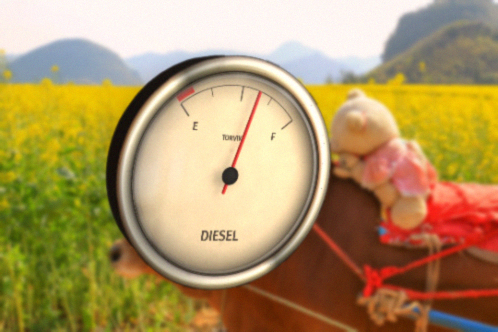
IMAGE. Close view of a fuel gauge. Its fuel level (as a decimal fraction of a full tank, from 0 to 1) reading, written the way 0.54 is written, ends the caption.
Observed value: 0.625
